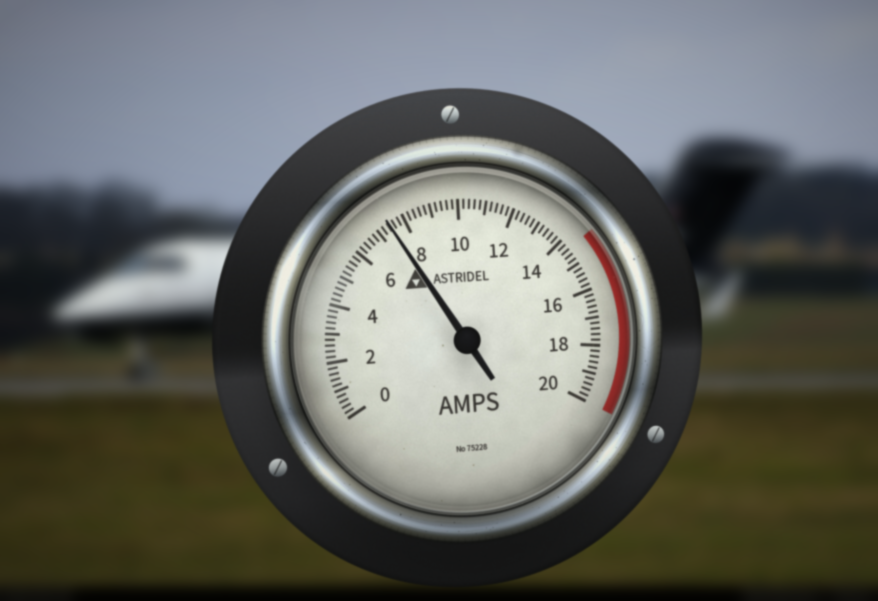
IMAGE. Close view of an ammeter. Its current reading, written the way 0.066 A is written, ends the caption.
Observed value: 7.4 A
